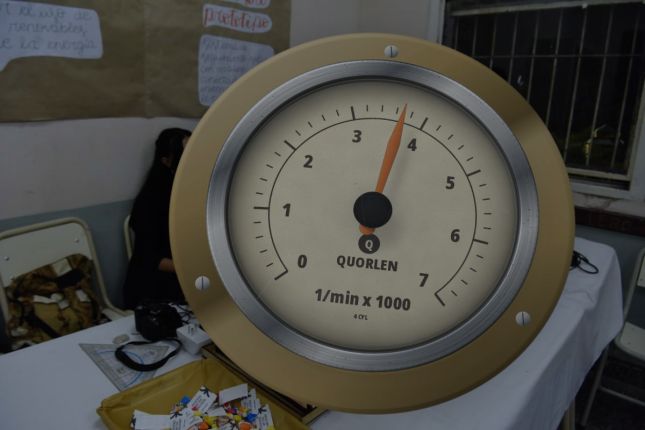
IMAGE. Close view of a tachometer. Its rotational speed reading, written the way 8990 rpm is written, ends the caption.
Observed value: 3700 rpm
